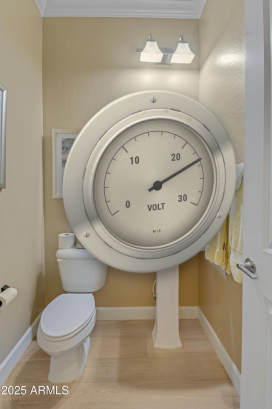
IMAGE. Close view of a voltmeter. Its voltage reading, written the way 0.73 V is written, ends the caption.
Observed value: 23 V
